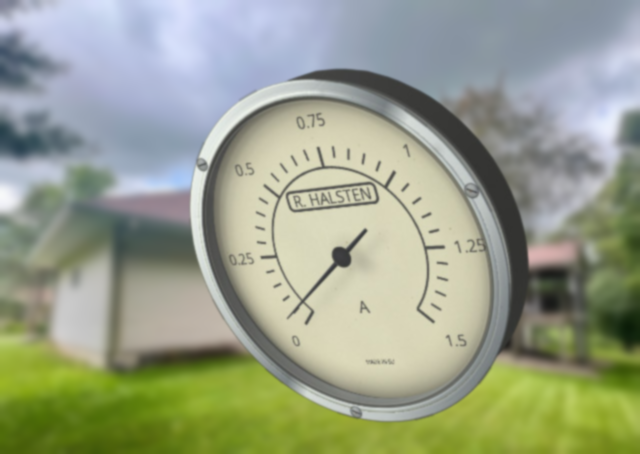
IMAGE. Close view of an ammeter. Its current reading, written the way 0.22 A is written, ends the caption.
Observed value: 0.05 A
